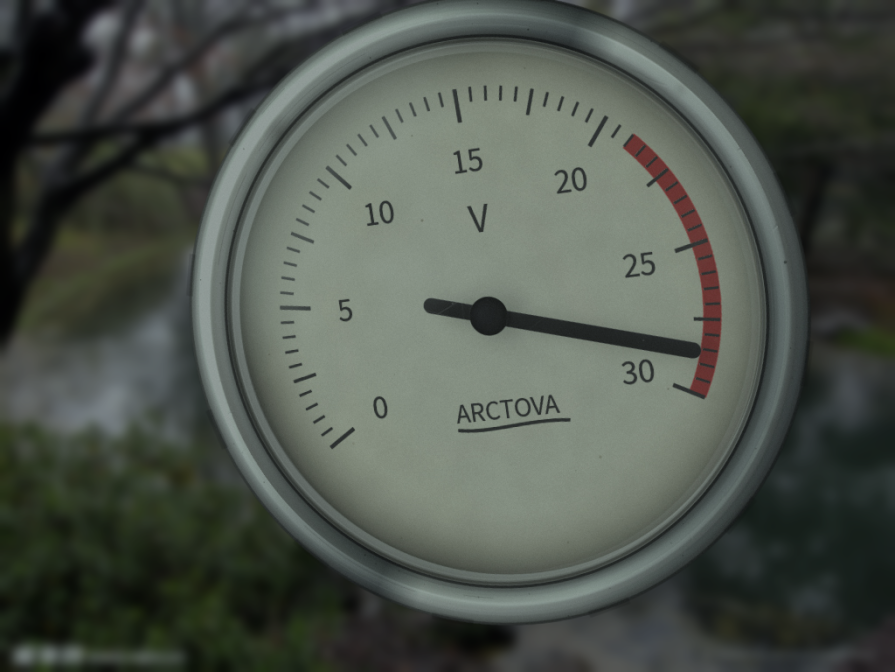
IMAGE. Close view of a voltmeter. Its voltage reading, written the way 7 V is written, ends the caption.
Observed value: 28.5 V
